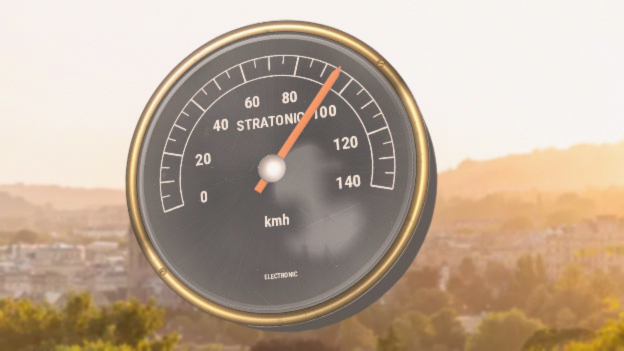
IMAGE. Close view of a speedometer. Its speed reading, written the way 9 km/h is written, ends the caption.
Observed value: 95 km/h
